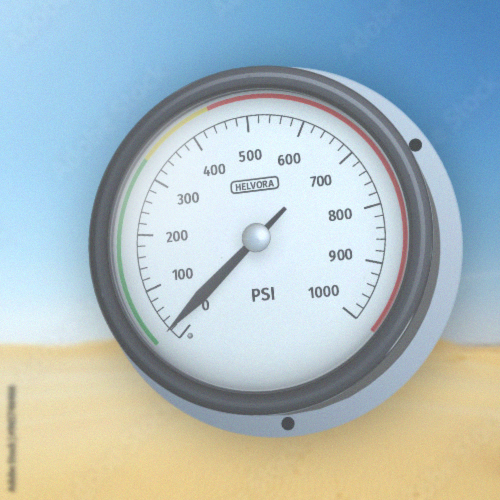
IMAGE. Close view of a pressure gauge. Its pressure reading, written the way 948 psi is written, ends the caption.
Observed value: 20 psi
